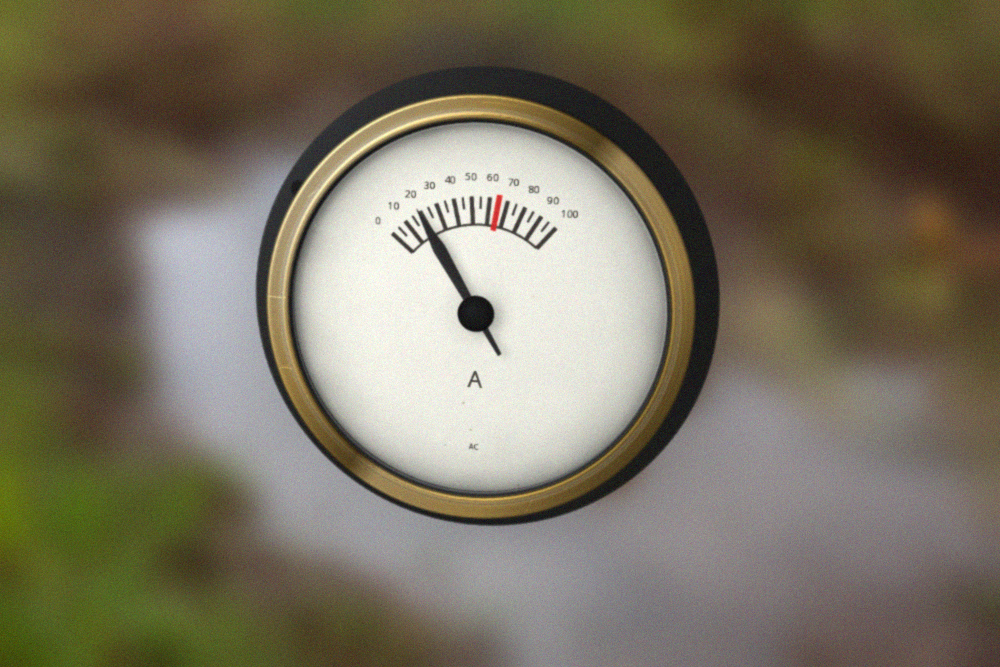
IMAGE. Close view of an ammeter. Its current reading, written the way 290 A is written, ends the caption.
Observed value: 20 A
